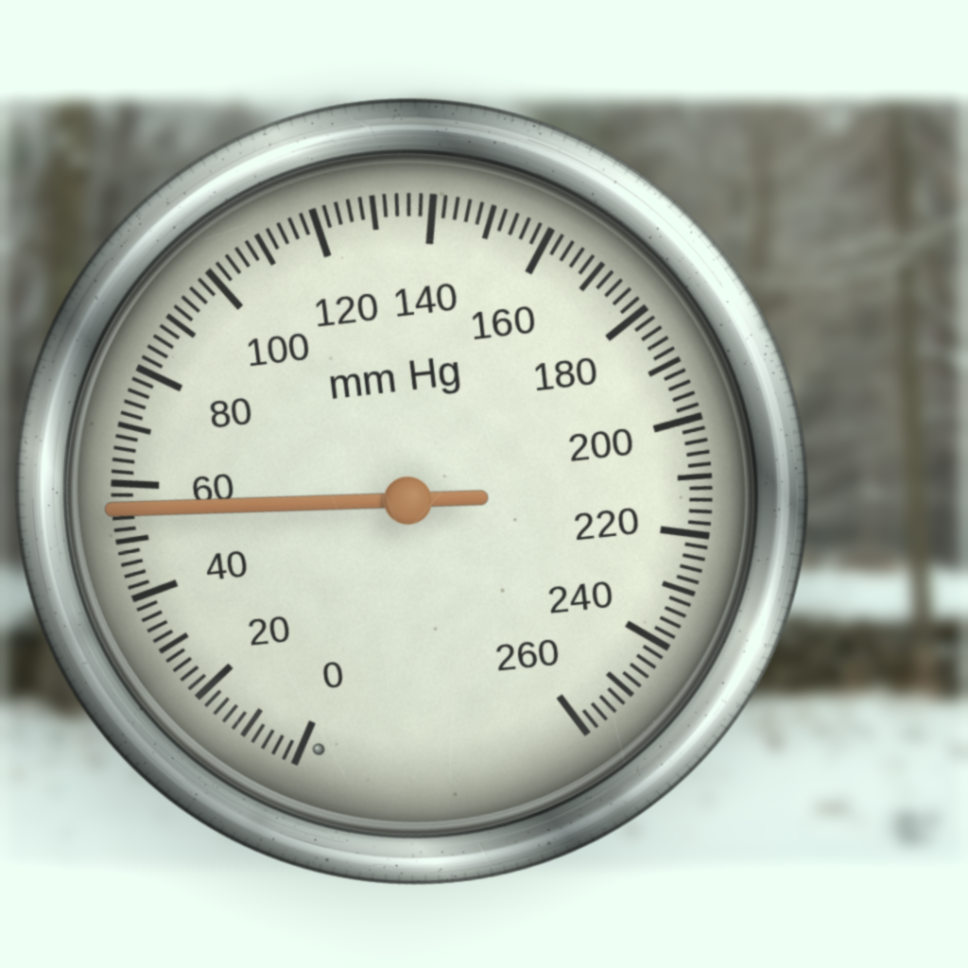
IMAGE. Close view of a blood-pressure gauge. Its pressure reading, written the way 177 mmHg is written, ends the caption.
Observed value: 56 mmHg
